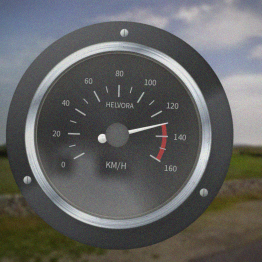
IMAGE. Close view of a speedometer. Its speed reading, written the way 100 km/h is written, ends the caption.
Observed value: 130 km/h
